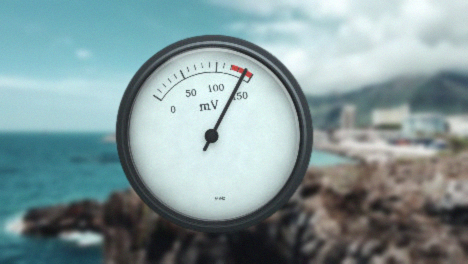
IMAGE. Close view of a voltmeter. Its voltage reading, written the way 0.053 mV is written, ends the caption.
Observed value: 140 mV
